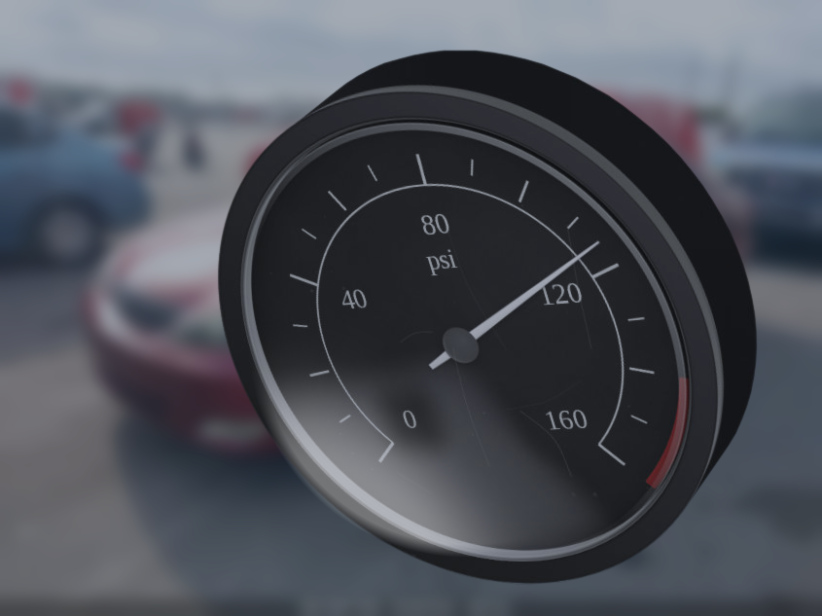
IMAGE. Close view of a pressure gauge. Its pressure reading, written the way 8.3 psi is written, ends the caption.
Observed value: 115 psi
